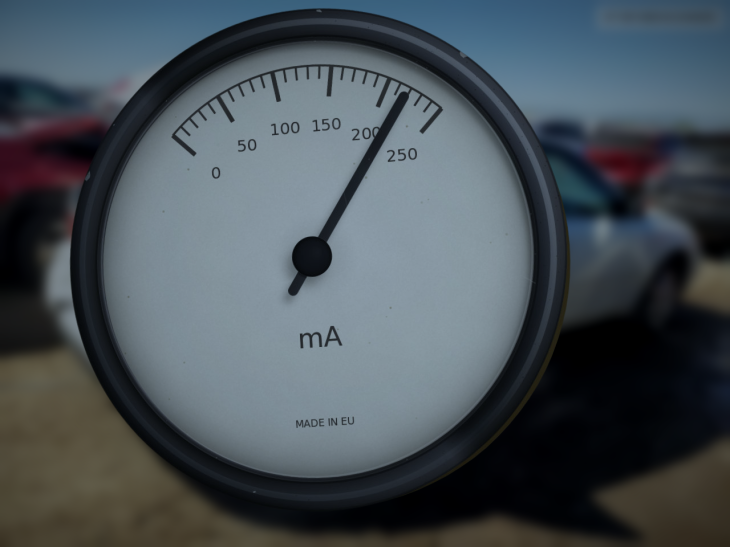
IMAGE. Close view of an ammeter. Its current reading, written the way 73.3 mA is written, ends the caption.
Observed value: 220 mA
